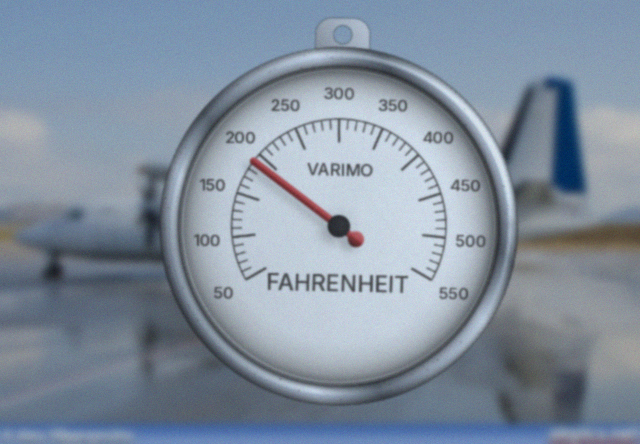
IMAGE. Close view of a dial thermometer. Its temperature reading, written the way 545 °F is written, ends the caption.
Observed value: 190 °F
